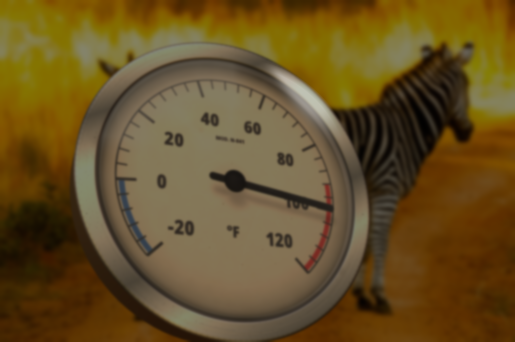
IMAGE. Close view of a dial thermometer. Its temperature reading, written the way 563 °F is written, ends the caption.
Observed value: 100 °F
